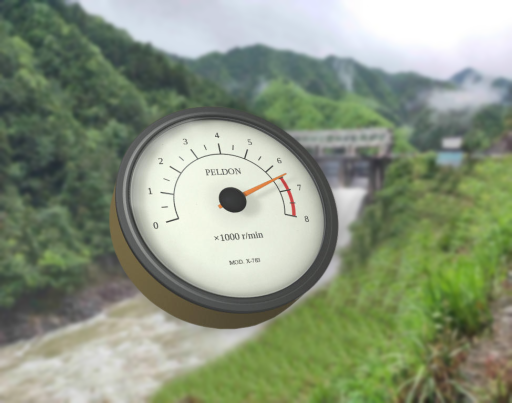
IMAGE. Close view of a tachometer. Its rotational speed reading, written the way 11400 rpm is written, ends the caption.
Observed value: 6500 rpm
